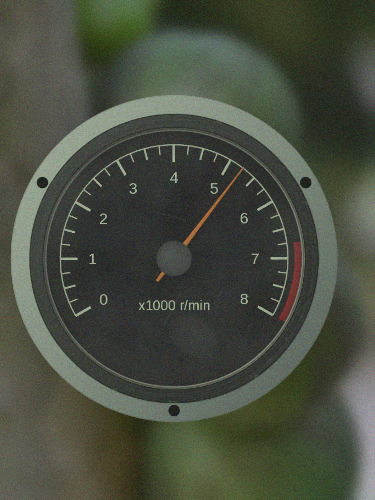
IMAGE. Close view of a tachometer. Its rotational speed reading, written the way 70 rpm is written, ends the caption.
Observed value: 5250 rpm
